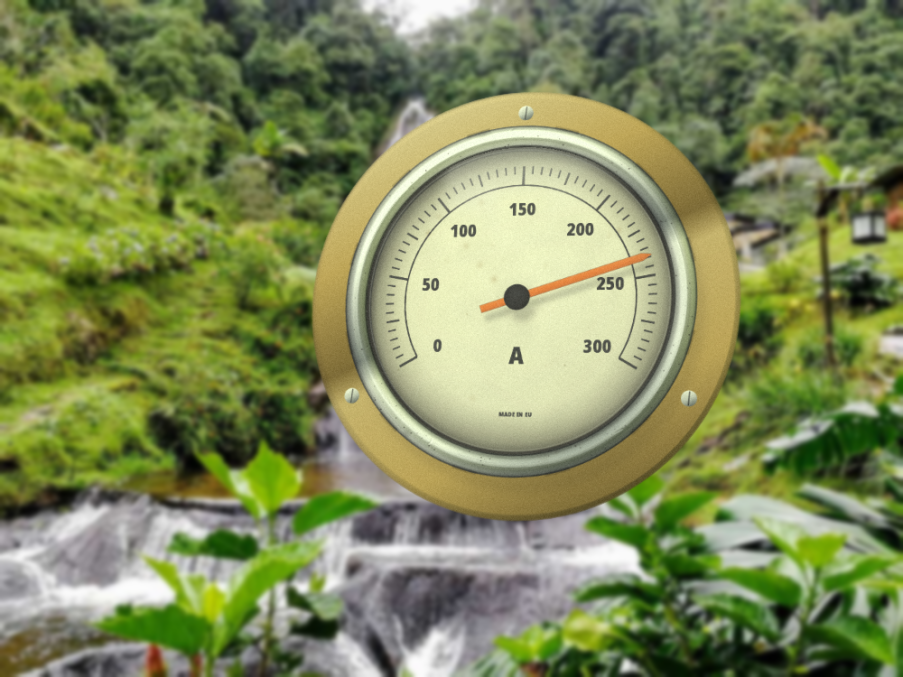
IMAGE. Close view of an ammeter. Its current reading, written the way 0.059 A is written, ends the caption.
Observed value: 240 A
